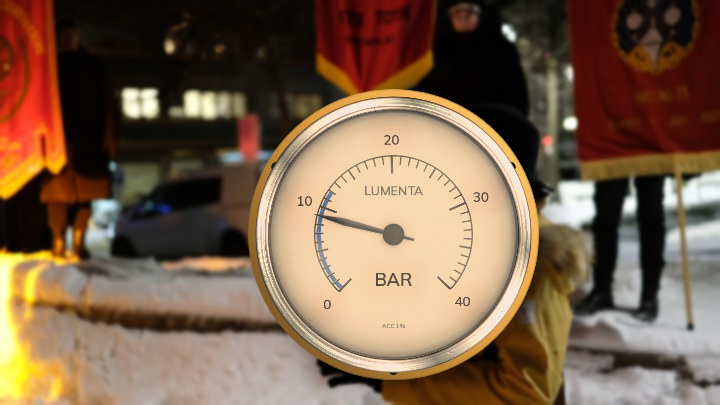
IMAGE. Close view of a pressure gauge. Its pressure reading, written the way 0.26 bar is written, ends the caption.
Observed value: 9 bar
